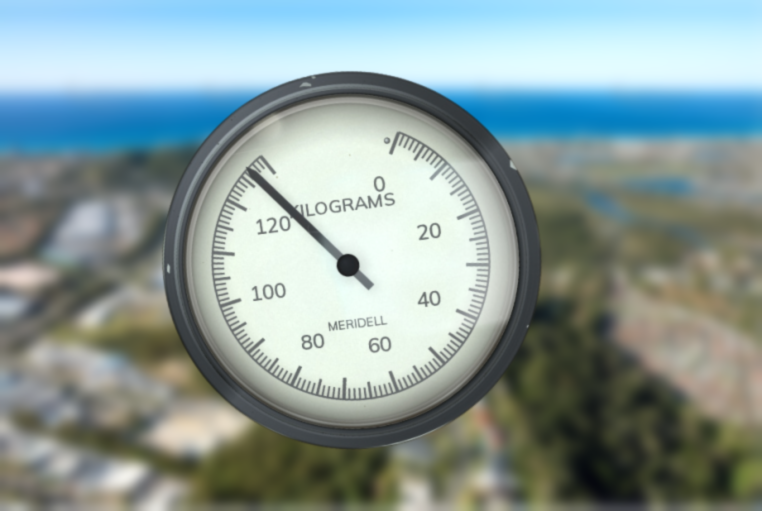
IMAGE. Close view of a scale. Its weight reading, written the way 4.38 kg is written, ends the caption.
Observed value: 127 kg
